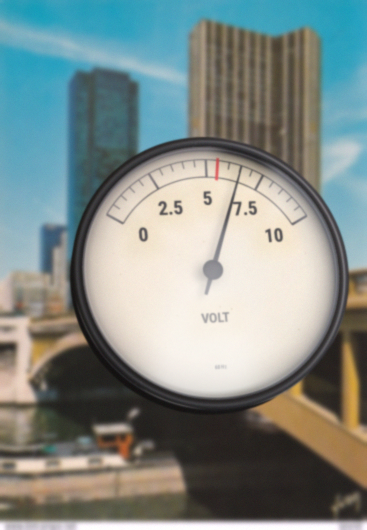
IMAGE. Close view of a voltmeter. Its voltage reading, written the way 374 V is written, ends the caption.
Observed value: 6.5 V
